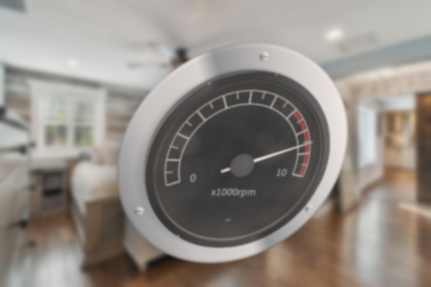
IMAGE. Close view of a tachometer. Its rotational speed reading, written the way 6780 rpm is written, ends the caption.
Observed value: 8500 rpm
